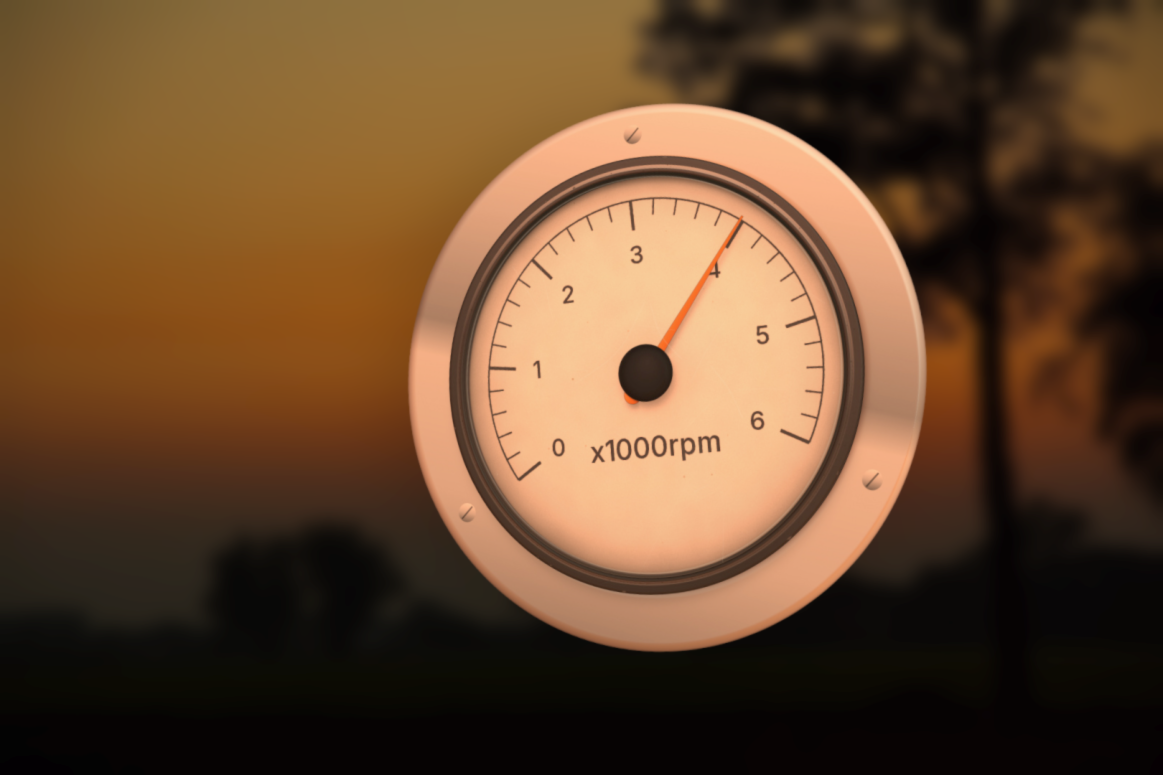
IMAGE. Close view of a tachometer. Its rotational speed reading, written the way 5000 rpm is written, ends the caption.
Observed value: 4000 rpm
